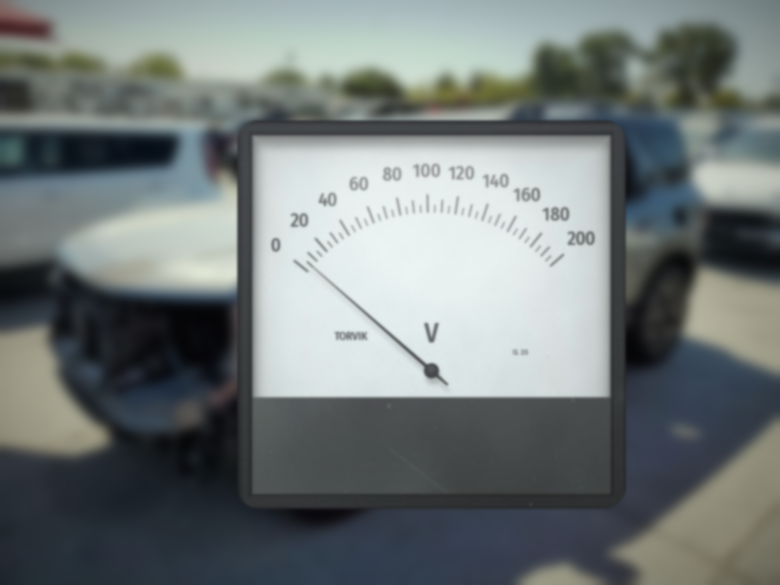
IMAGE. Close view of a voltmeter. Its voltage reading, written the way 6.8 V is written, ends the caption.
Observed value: 5 V
